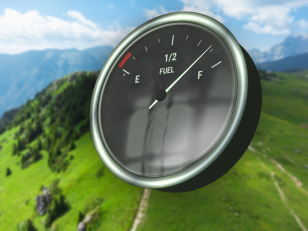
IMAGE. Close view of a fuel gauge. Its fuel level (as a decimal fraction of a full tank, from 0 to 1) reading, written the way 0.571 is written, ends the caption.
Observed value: 0.875
